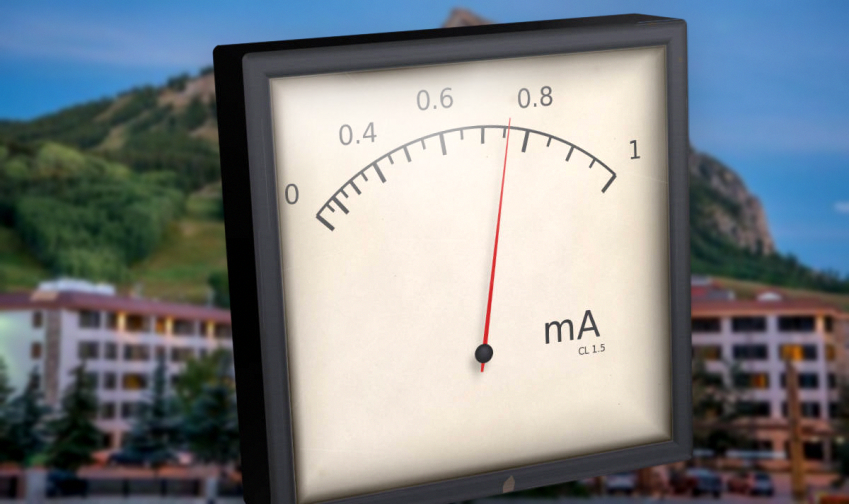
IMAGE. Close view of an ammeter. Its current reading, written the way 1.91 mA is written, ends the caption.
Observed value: 0.75 mA
